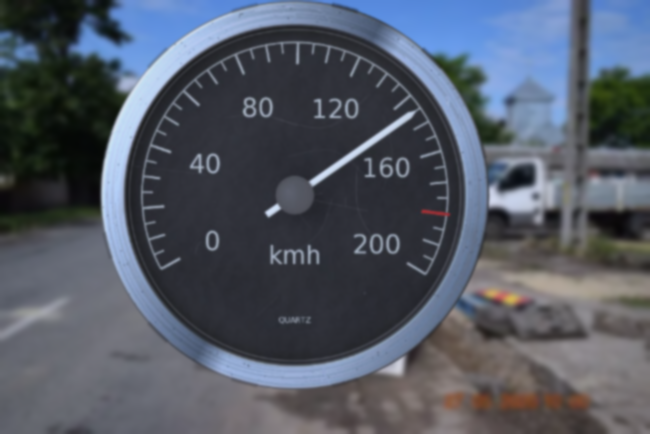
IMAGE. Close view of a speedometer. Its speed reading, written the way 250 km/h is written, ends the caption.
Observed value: 145 km/h
